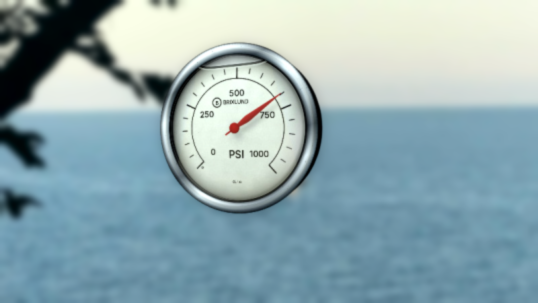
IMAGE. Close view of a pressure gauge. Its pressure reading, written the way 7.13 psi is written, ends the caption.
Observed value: 700 psi
